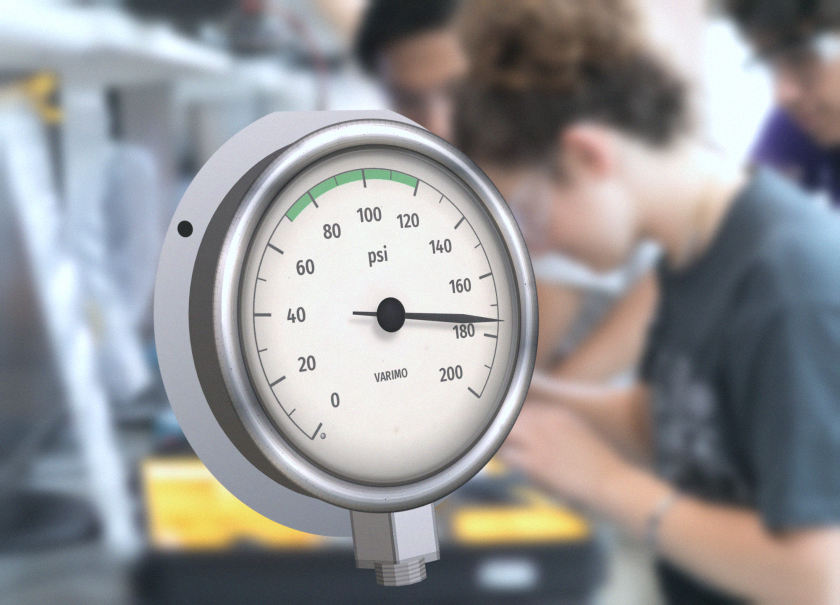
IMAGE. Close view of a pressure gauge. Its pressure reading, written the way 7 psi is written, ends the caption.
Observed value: 175 psi
